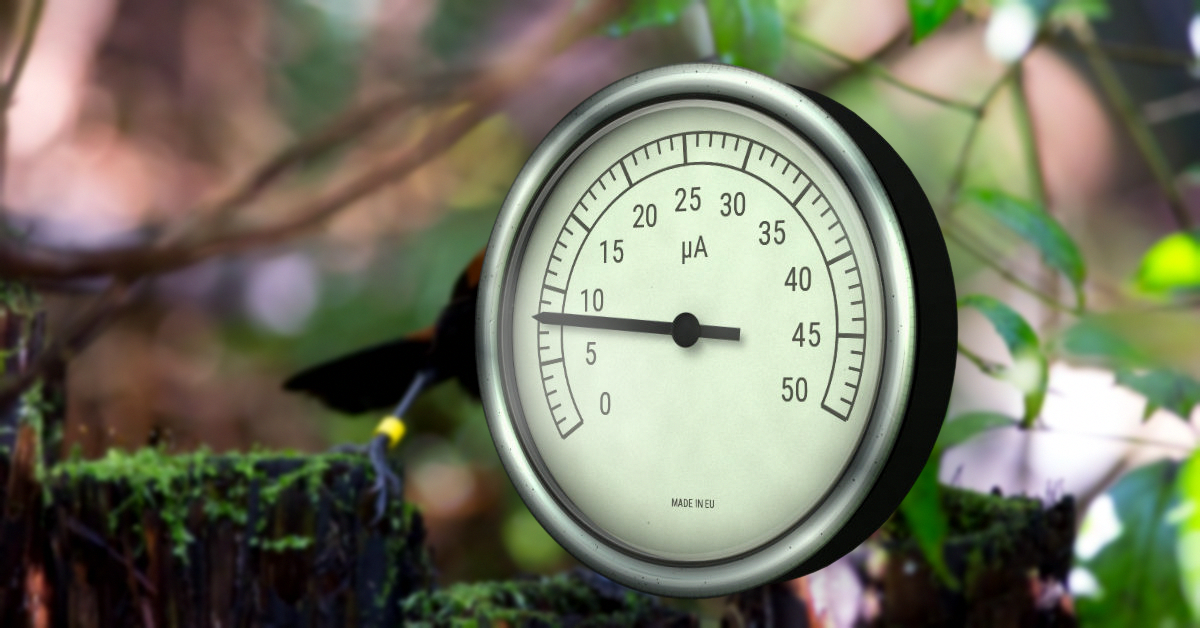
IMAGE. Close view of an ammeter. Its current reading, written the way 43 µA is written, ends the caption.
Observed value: 8 µA
